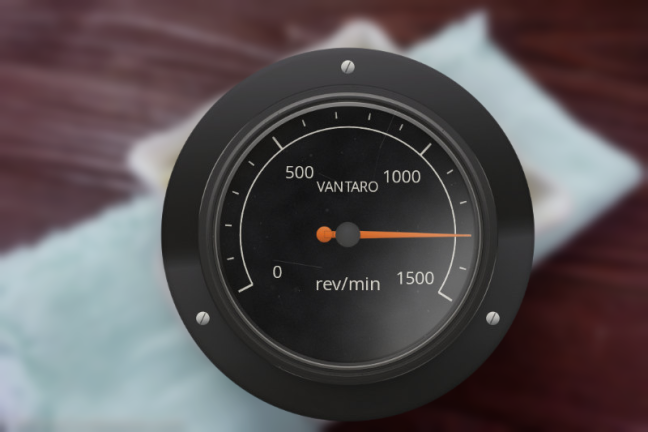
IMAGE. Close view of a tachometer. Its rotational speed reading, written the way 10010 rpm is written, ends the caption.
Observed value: 1300 rpm
